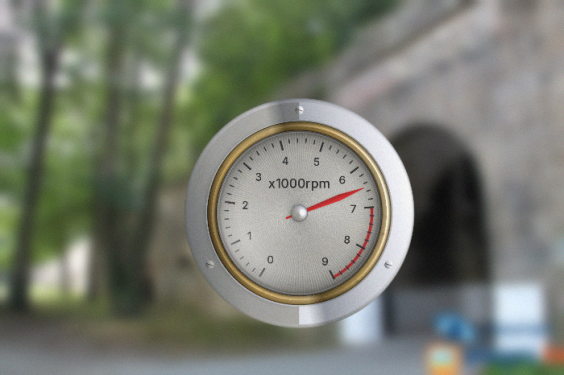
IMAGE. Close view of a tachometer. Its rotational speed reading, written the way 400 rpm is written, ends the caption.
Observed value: 6500 rpm
